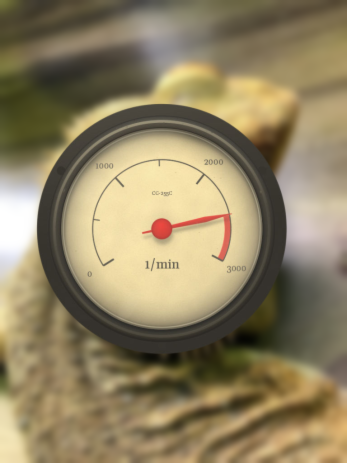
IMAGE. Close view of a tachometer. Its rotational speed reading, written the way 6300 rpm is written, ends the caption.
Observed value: 2500 rpm
